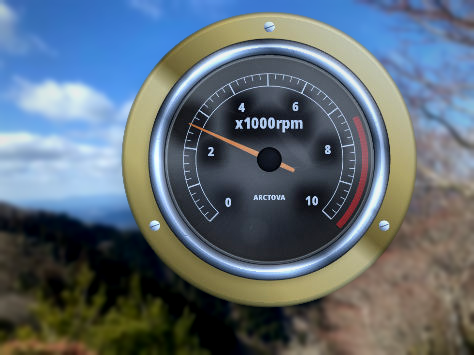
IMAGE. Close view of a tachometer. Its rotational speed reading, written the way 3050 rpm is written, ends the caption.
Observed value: 2600 rpm
